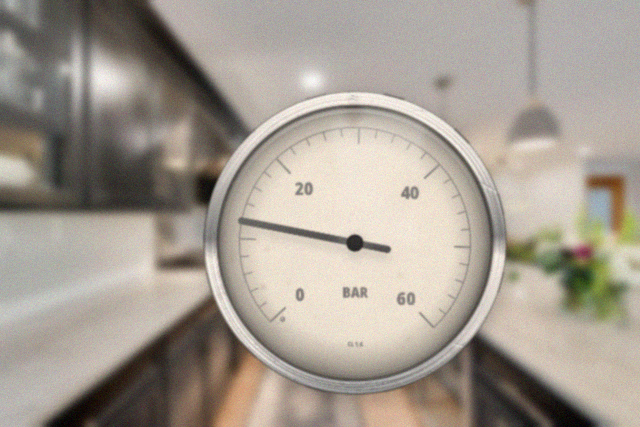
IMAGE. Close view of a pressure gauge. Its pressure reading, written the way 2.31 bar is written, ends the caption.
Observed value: 12 bar
